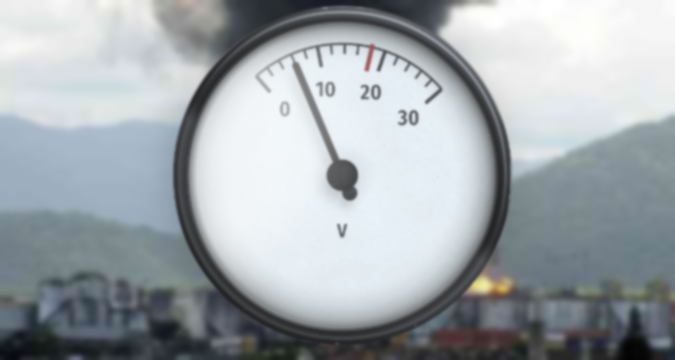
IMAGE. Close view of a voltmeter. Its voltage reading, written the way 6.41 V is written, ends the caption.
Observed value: 6 V
